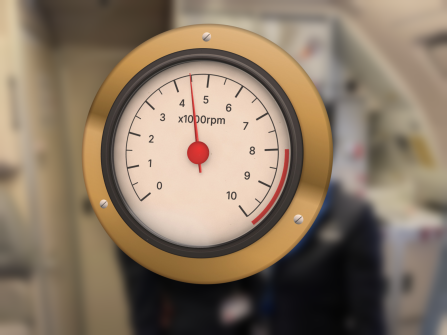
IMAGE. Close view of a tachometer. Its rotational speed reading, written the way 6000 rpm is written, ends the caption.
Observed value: 4500 rpm
